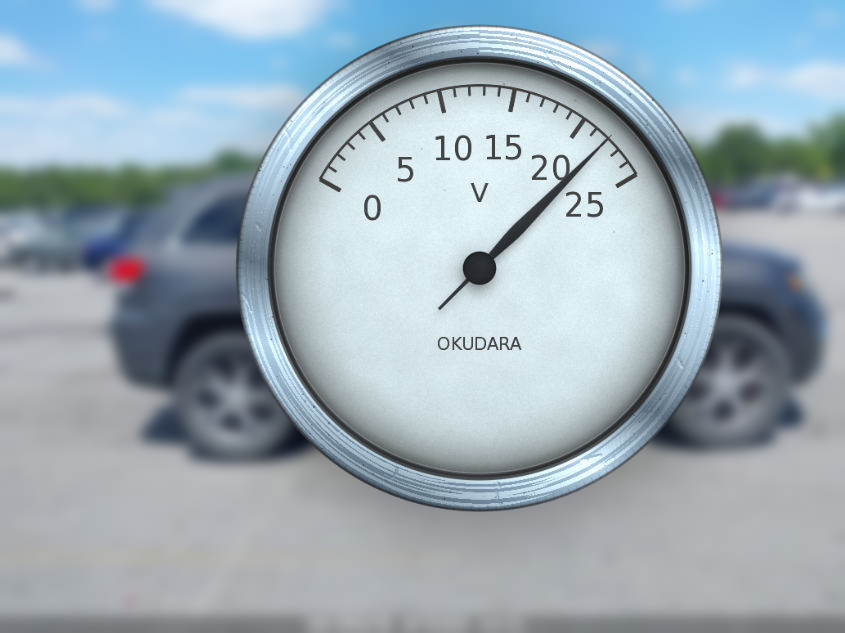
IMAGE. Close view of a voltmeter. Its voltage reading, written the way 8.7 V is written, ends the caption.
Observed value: 22 V
